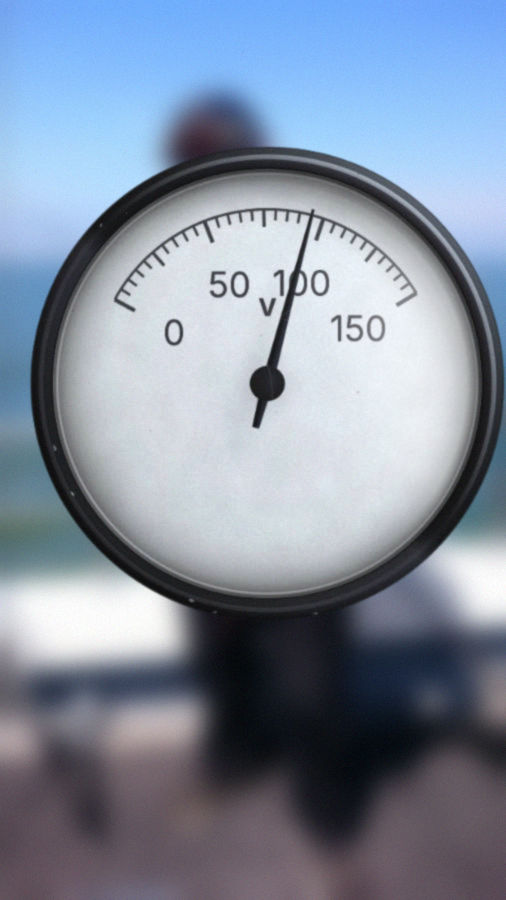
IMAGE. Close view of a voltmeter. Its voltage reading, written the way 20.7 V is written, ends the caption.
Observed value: 95 V
